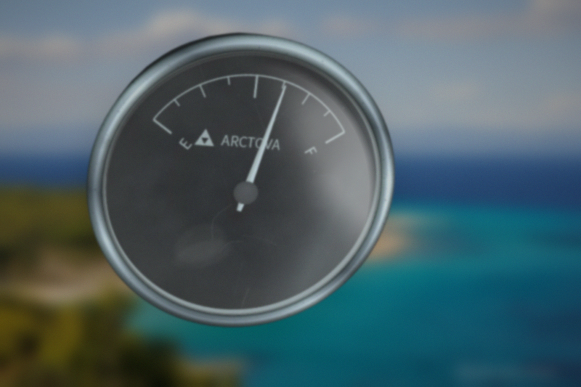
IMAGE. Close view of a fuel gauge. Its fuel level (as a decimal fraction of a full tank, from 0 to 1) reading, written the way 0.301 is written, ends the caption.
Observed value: 0.625
